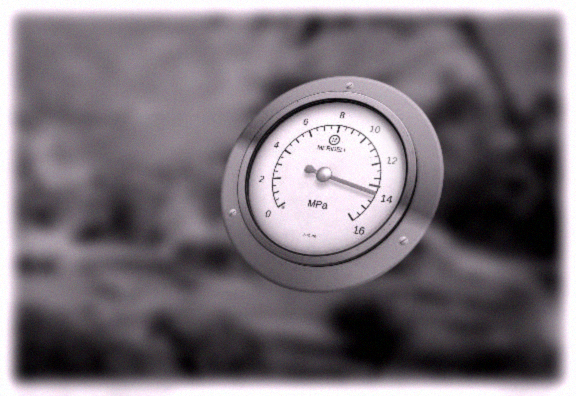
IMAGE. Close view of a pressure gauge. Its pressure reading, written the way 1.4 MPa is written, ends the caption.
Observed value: 14 MPa
